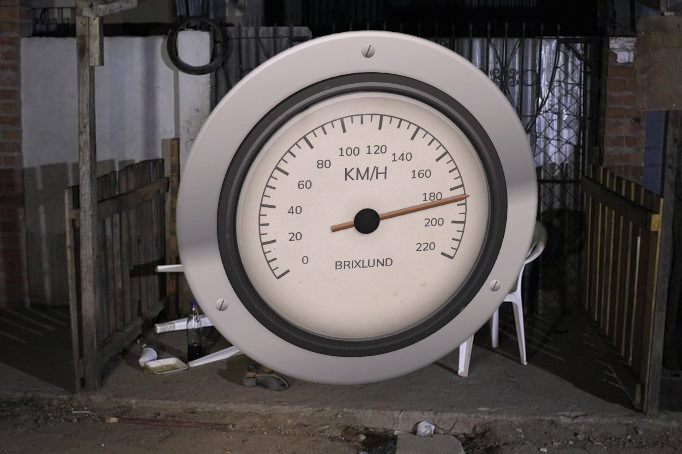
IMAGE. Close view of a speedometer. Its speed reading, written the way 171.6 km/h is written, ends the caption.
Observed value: 185 km/h
